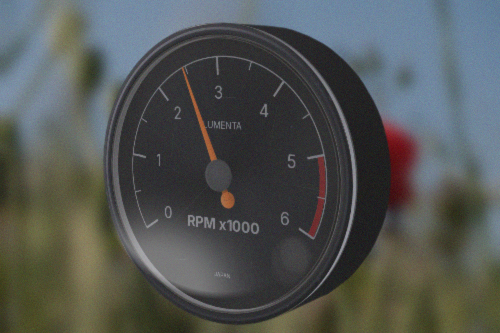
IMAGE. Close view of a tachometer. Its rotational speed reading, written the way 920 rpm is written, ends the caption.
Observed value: 2500 rpm
